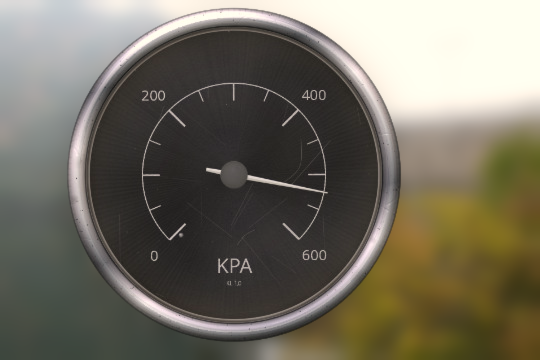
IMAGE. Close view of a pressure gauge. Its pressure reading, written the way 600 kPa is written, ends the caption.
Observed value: 525 kPa
